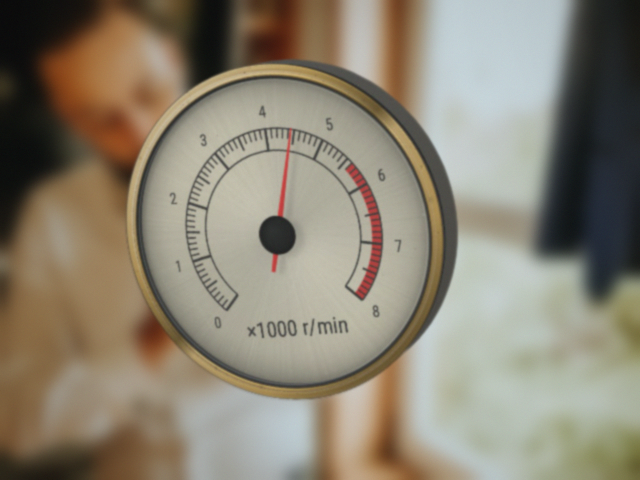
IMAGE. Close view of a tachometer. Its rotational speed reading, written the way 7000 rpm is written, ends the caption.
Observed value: 4500 rpm
